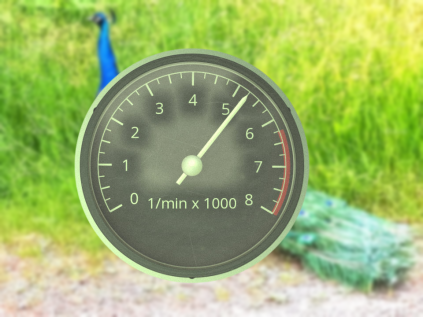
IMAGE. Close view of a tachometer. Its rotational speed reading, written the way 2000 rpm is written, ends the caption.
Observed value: 5250 rpm
